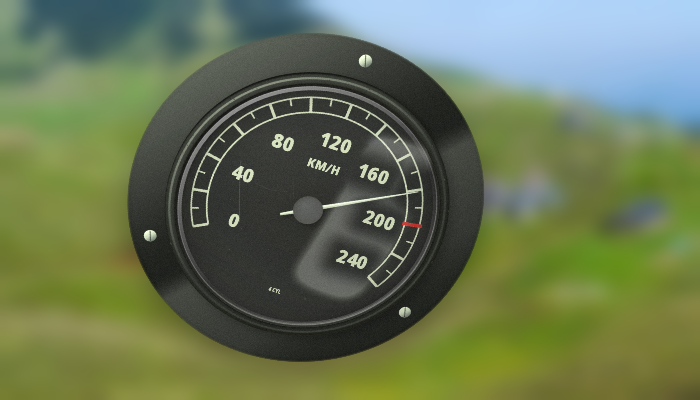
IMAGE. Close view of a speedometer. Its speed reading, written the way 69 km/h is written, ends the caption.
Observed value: 180 km/h
